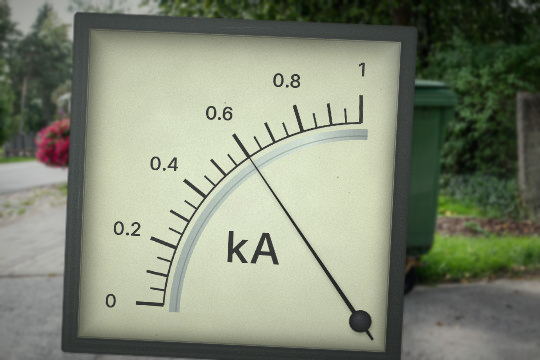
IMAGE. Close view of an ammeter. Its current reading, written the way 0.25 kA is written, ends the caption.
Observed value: 0.6 kA
